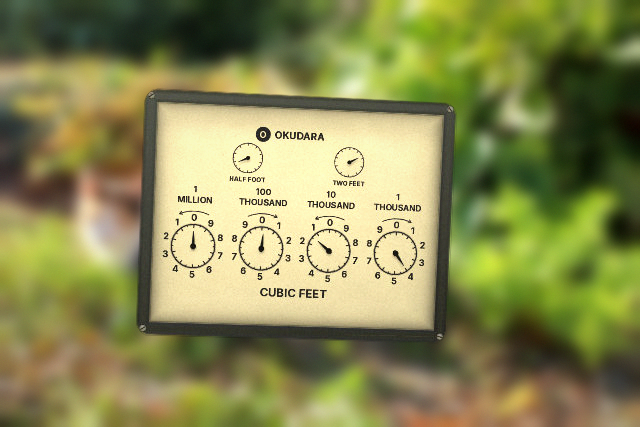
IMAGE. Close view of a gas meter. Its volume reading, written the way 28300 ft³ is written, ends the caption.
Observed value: 1400 ft³
